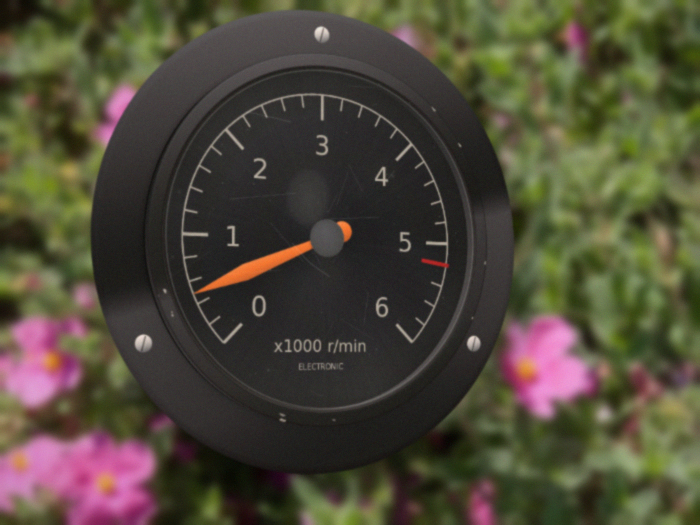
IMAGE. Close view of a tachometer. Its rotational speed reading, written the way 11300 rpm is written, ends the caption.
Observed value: 500 rpm
